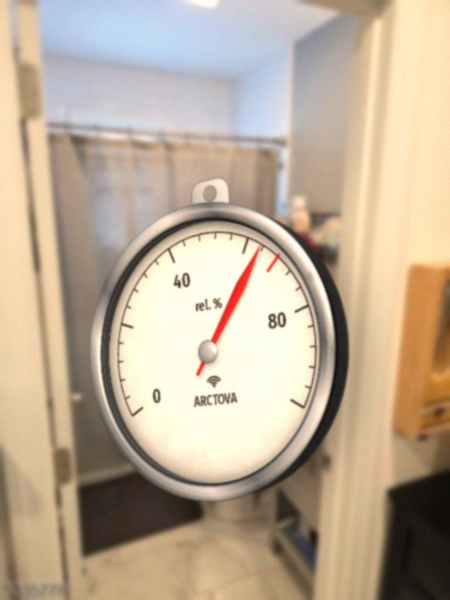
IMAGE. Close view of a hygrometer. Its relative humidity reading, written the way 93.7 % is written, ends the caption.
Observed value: 64 %
